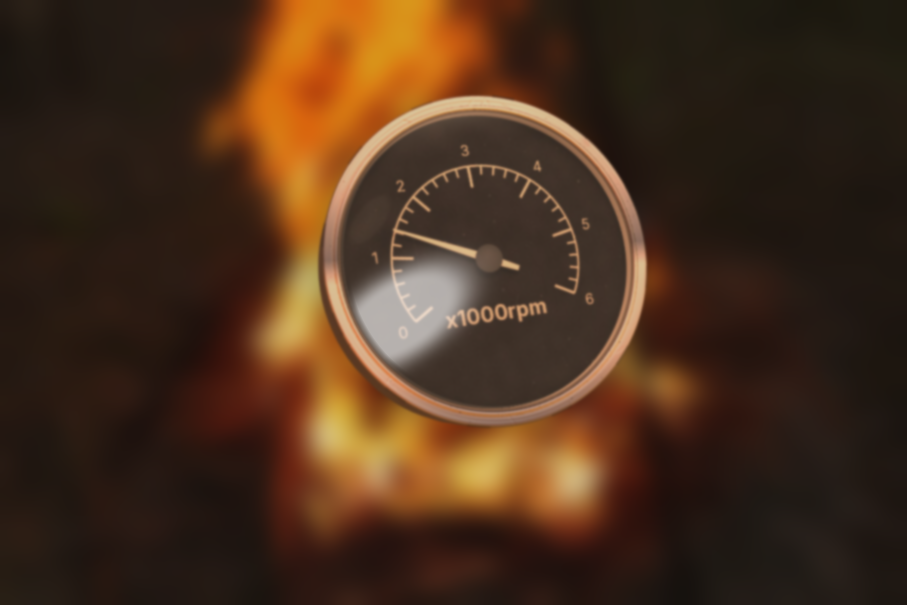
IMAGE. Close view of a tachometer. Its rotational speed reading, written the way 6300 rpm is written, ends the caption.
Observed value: 1400 rpm
